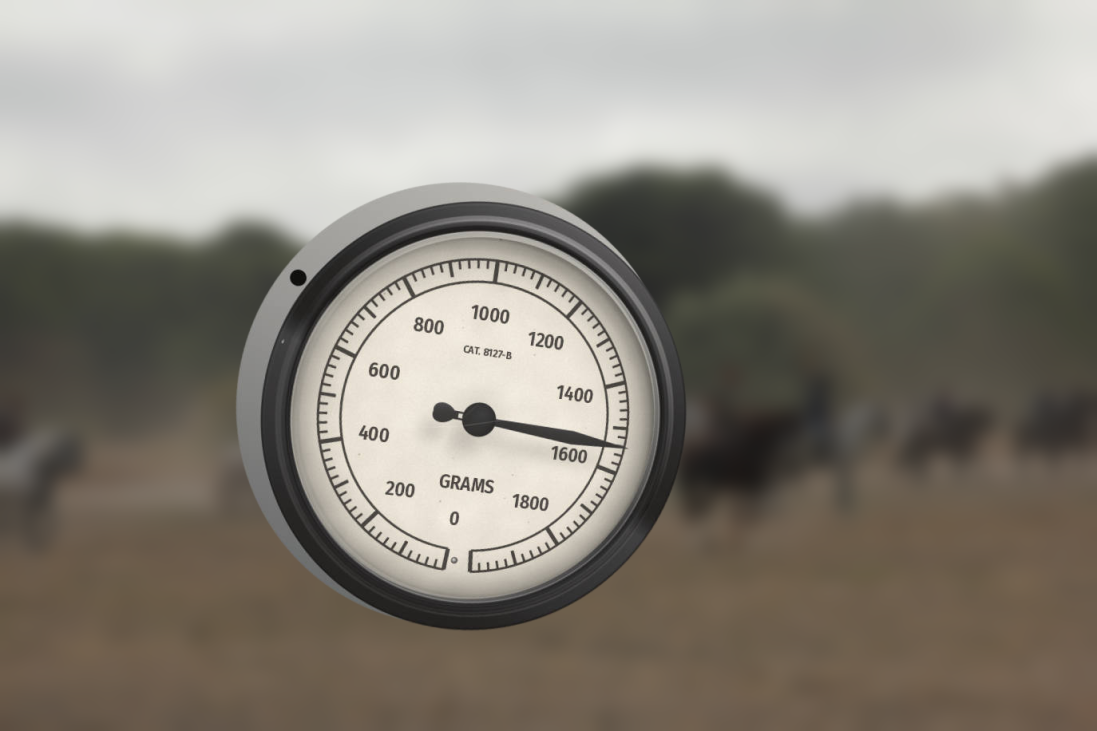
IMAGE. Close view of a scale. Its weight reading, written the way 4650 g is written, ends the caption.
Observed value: 1540 g
